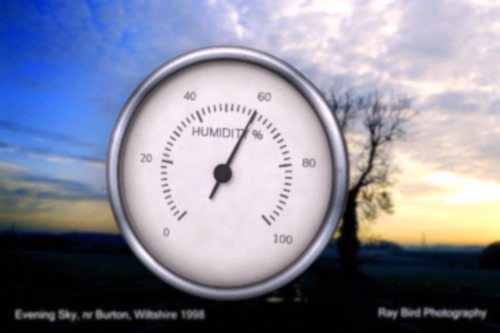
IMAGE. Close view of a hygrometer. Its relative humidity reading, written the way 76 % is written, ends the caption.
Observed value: 60 %
